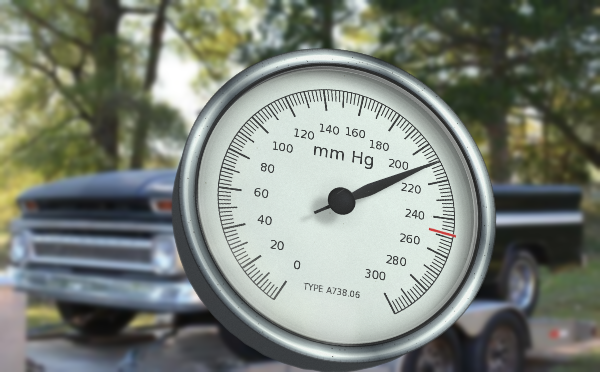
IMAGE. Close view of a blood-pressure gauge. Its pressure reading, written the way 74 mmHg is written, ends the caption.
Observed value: 210 mmHg
